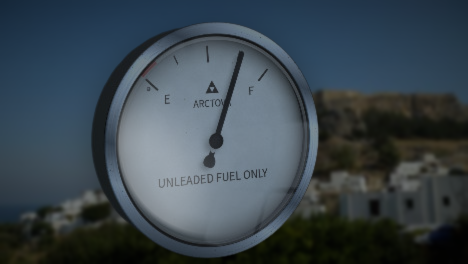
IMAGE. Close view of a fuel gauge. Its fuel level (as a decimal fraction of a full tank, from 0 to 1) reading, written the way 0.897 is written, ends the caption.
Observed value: 0.75
